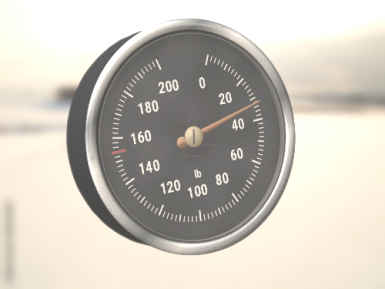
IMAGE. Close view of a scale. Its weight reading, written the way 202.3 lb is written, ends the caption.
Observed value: 32 lb
